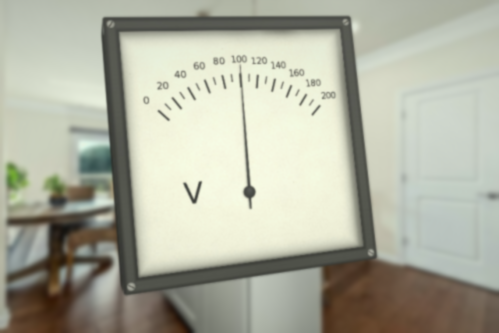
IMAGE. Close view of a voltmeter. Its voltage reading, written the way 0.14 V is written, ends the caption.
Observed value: 100 V
